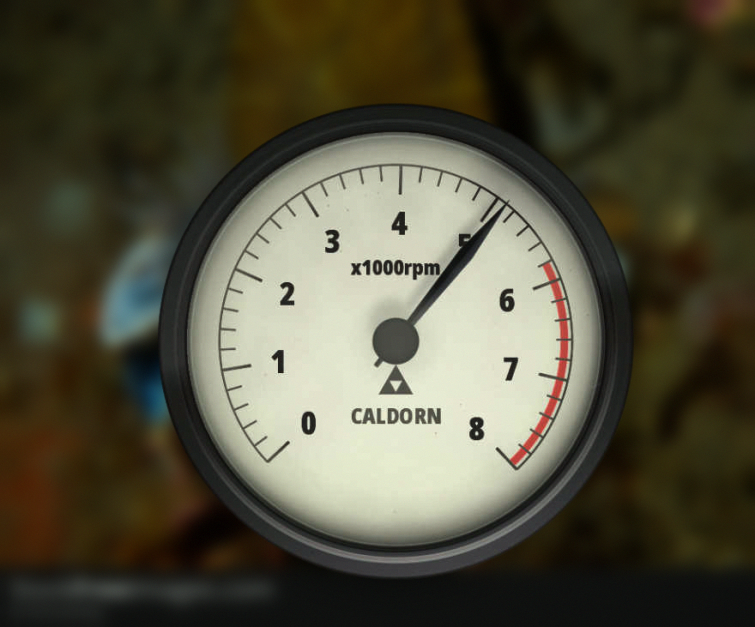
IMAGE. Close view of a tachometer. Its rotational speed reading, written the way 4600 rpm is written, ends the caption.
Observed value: 5100 rpm
